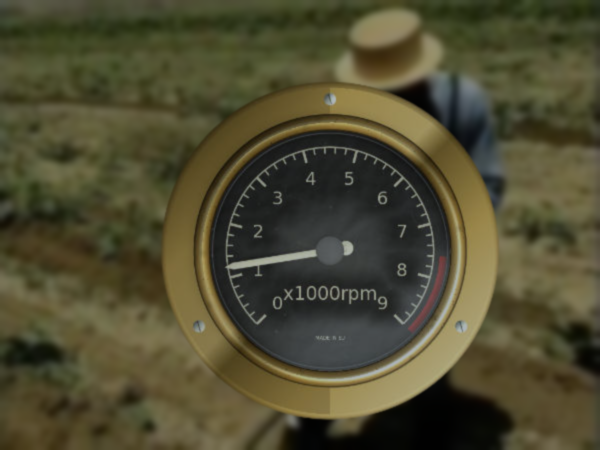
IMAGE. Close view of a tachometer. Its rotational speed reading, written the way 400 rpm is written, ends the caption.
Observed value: 1200 rpm
